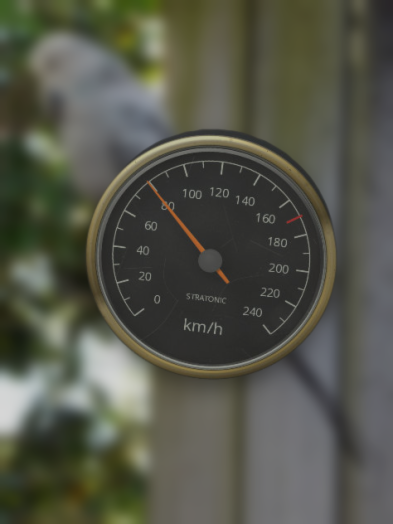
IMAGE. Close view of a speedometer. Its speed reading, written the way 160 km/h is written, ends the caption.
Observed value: 80 km/h
